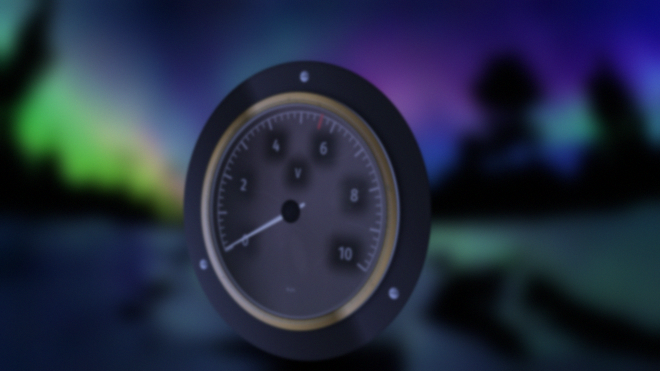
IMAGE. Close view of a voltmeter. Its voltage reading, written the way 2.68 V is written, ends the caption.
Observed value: 0 V
